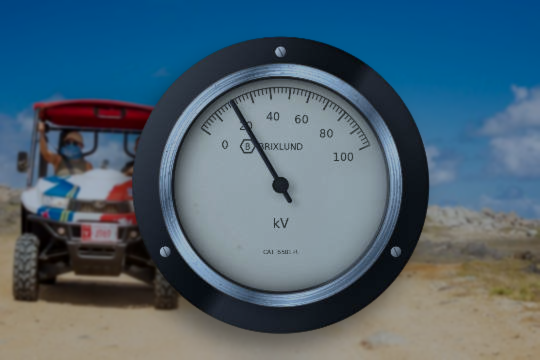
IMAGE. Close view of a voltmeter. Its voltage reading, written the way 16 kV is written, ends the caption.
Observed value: 20 kV
